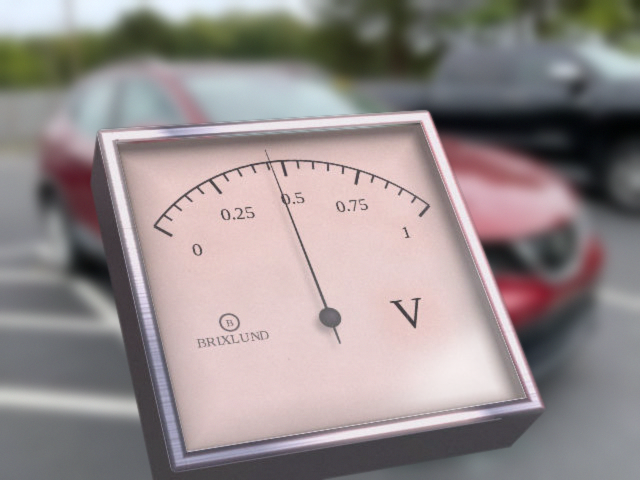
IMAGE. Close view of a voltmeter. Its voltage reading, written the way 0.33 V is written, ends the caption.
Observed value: 0.45 V
